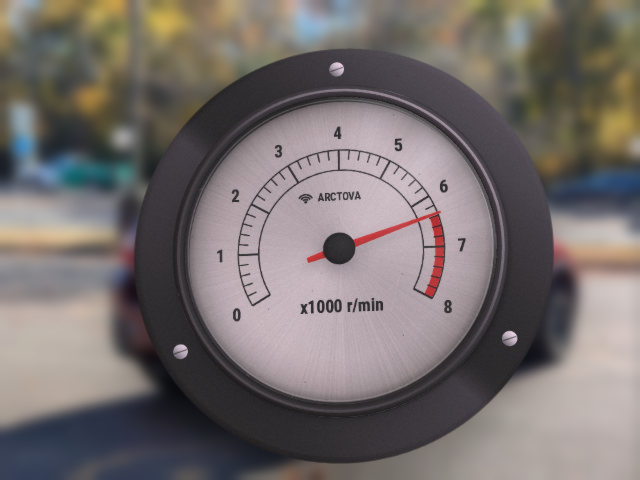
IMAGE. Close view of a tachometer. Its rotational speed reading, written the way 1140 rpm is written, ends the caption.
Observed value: 6400 rpm
